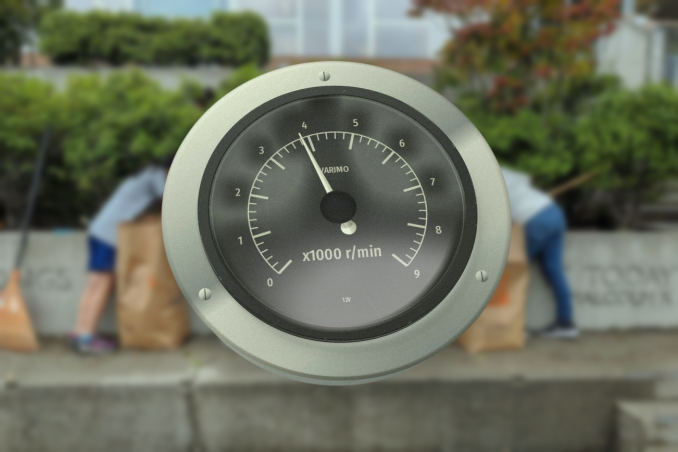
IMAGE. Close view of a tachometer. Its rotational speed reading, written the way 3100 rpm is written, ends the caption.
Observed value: 3800 rpm
